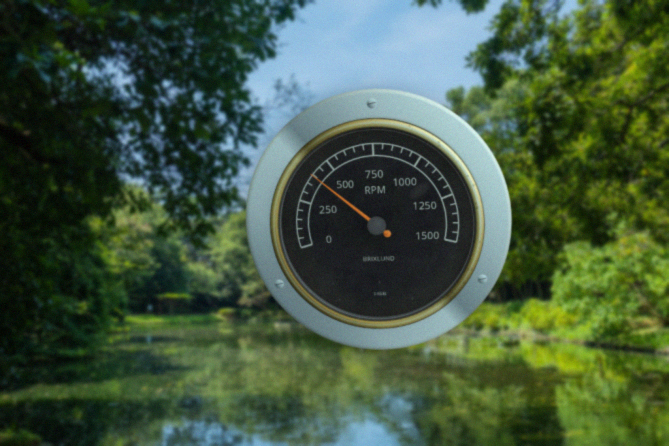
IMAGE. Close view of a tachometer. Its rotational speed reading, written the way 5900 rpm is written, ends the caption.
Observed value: 400 rpm
